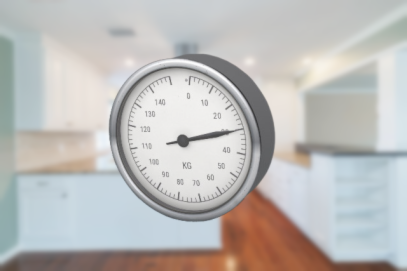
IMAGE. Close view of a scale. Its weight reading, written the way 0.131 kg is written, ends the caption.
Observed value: 30 kg
